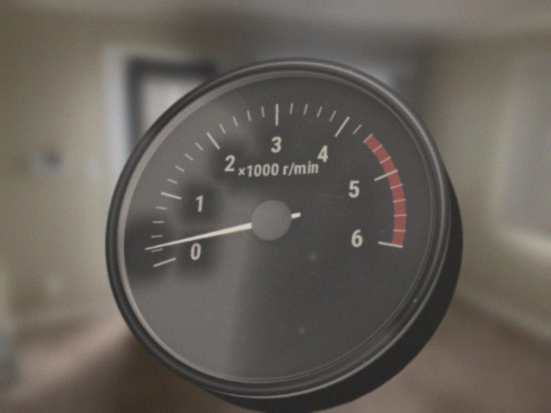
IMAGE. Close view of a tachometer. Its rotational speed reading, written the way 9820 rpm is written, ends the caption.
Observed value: 200 rpm
